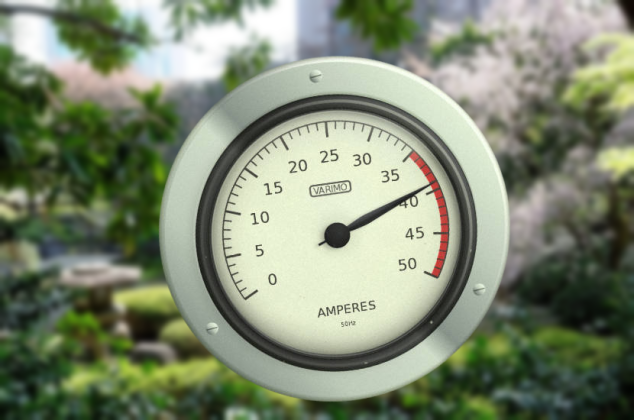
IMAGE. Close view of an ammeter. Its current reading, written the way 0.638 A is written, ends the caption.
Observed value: 39 A
